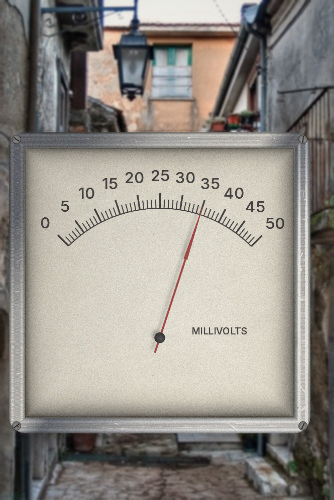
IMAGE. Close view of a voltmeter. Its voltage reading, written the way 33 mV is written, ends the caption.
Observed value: 35 mV
